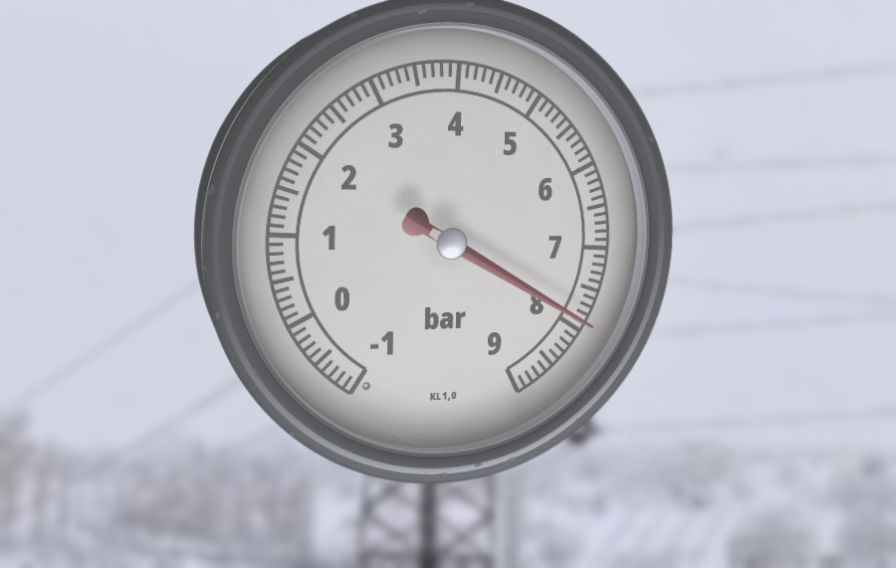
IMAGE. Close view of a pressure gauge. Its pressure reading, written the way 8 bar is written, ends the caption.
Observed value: 7.9 bar
